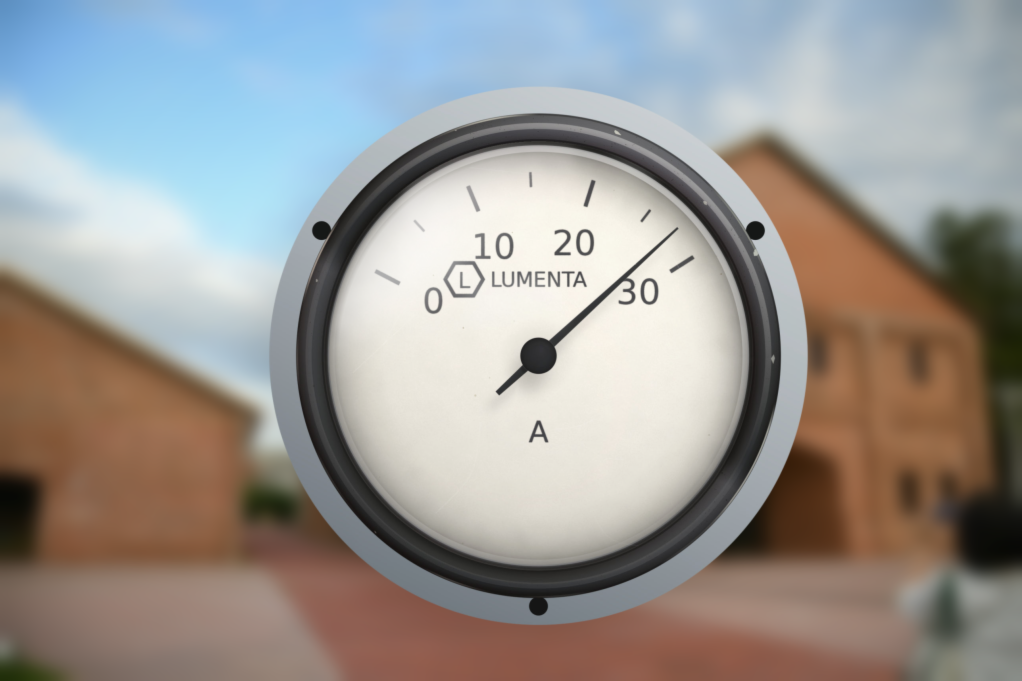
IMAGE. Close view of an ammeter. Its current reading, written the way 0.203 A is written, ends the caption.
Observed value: 27.5 A
